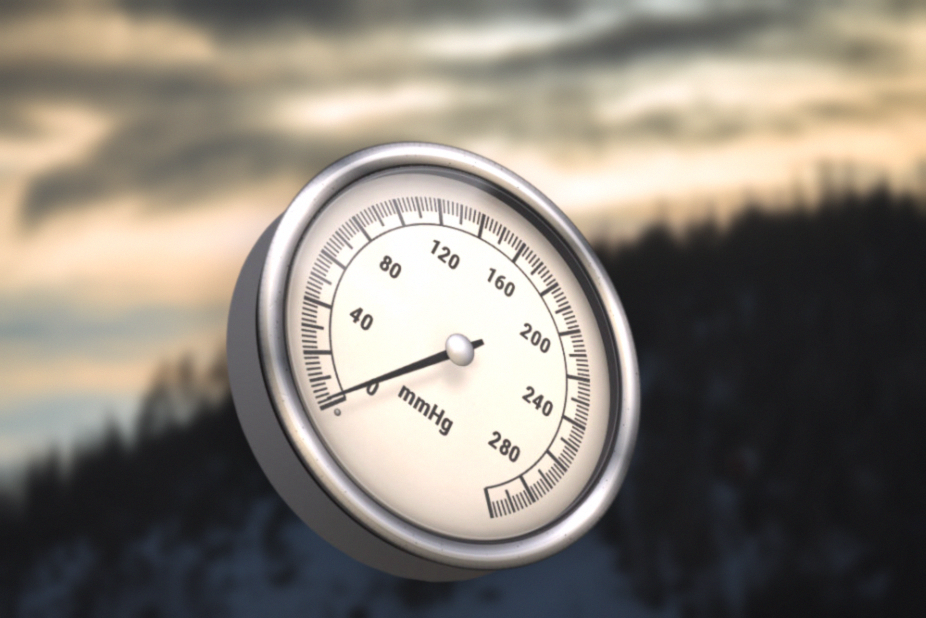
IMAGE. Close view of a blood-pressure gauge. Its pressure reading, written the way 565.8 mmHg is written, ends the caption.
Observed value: 2 mmHg
